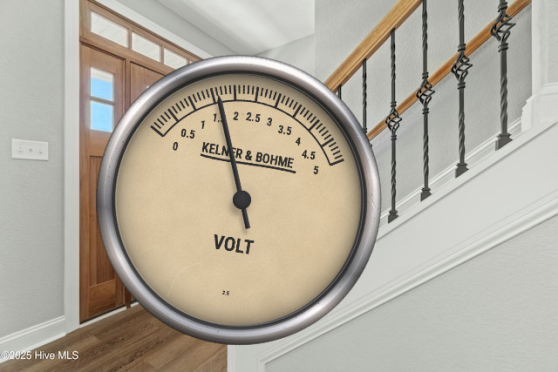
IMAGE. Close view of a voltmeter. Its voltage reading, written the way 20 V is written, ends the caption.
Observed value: 1.6 V
